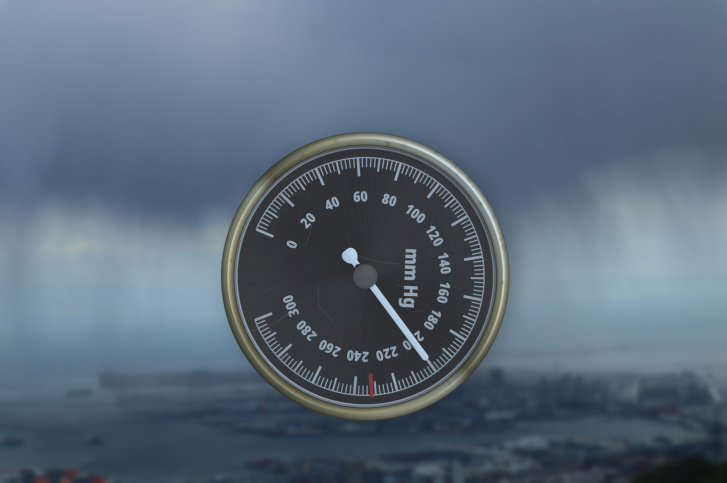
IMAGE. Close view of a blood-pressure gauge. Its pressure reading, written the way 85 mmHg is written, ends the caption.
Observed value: 200 mmHg
